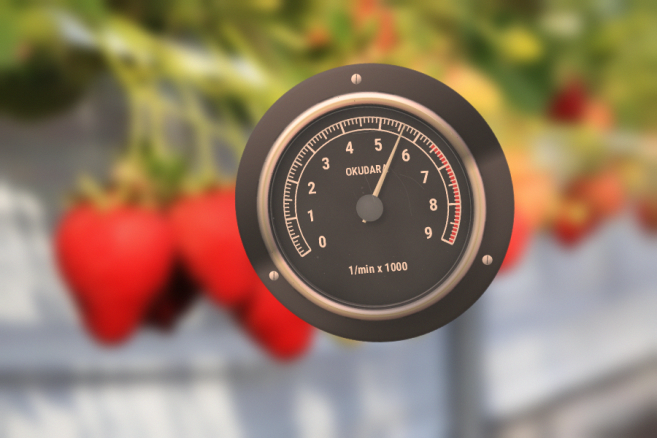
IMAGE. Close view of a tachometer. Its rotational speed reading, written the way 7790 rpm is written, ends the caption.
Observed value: 5600 rpm
